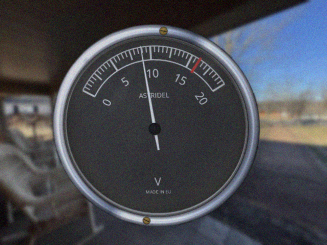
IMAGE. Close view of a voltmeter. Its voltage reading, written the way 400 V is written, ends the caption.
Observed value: 9 V
